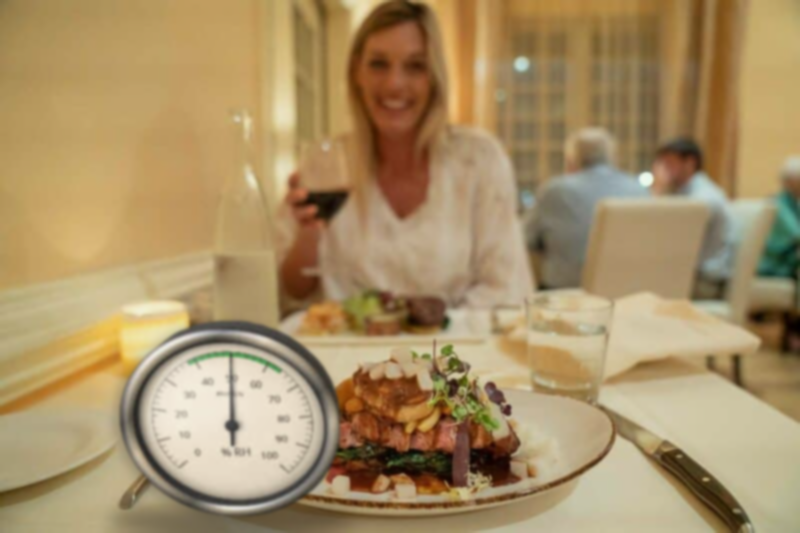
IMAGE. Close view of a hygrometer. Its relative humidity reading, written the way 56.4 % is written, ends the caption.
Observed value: 50 %
